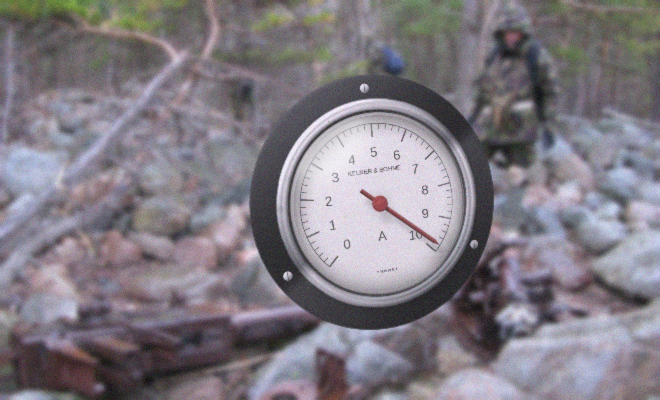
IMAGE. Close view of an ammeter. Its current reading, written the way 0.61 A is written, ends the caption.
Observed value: 9.8 A
